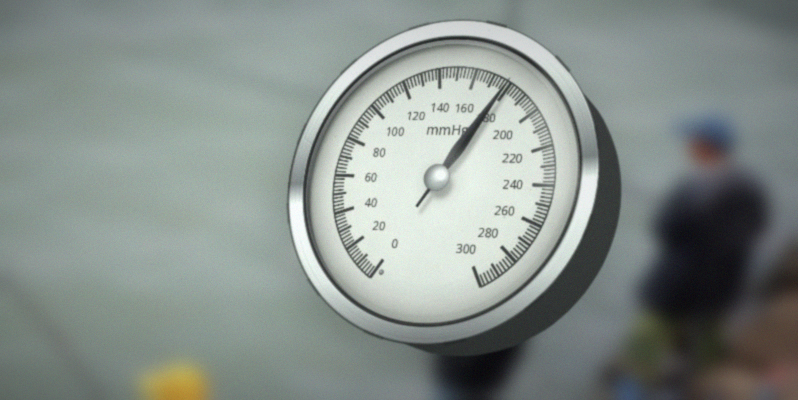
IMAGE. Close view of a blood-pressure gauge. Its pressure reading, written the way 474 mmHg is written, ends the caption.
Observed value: 180 mmHg
